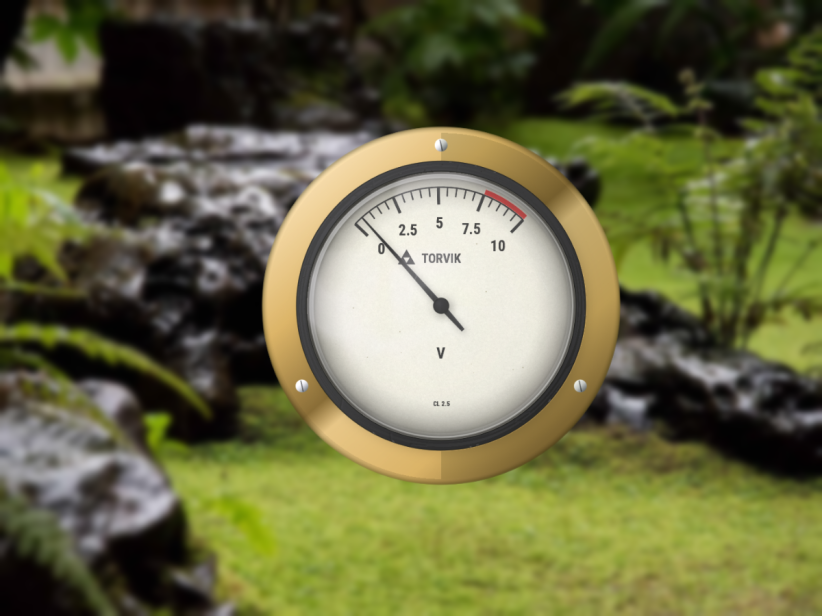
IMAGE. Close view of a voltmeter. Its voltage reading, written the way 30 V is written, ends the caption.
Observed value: 0.5 V
